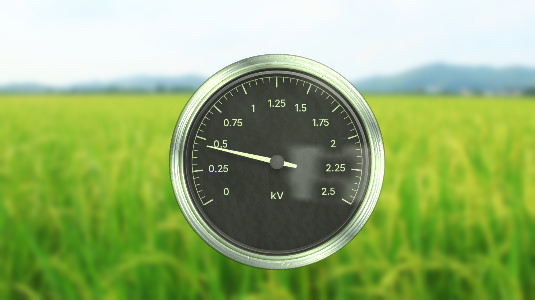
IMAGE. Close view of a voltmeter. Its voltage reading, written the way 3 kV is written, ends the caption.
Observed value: 0.45 kV
